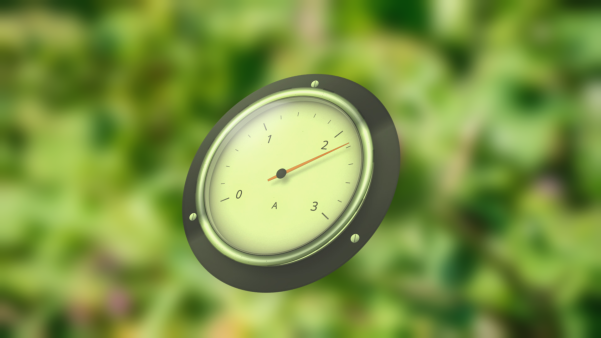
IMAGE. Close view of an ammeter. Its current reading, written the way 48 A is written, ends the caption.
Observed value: 2.2 A
